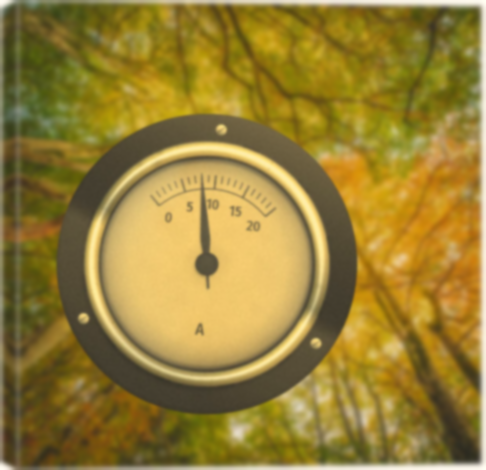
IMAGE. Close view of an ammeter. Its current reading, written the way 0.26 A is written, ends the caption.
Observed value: 8 A
